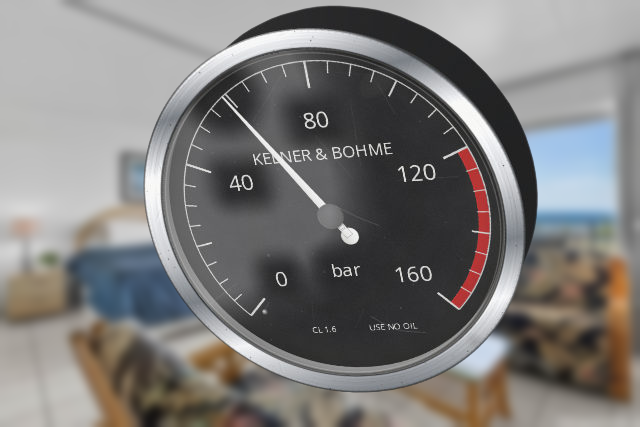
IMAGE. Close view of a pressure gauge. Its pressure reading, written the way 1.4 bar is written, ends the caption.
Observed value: 60 bar
